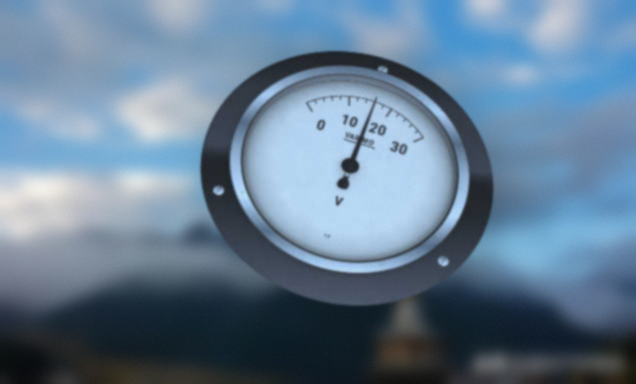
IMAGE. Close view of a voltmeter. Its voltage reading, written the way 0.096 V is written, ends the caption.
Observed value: 16 V
